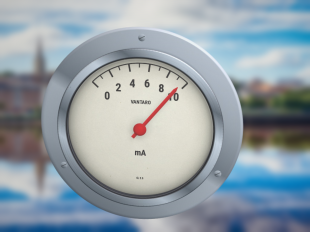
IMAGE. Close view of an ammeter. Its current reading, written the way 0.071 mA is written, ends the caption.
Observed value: 9.5 mA
